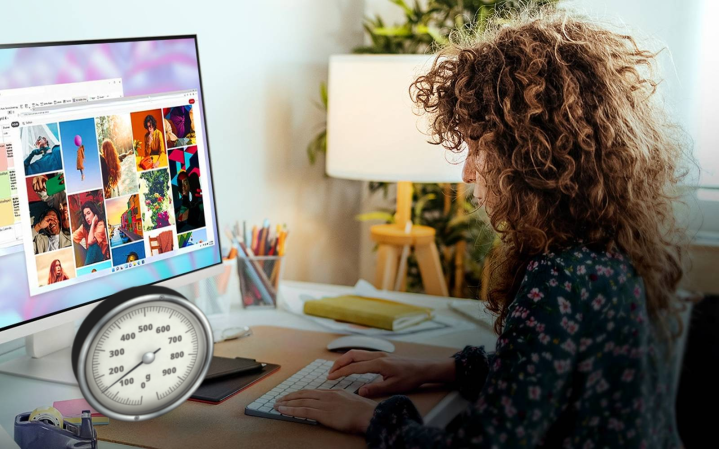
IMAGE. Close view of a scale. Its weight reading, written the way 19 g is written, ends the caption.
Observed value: 150 g
